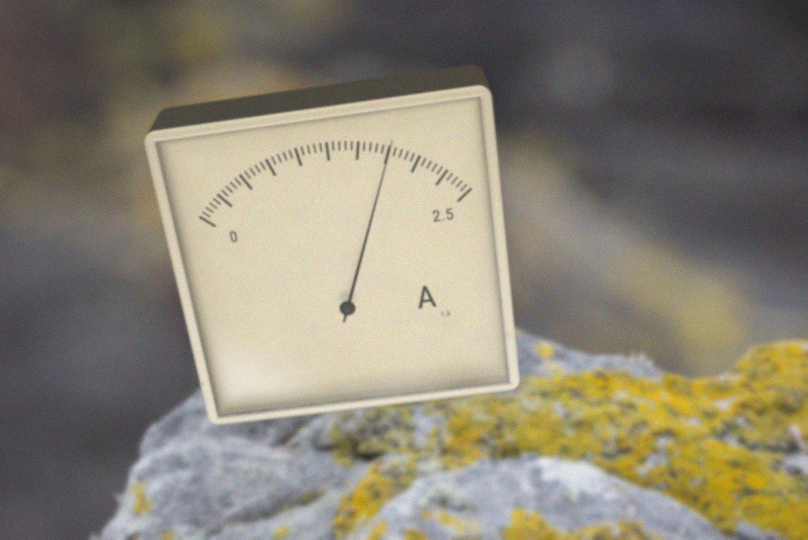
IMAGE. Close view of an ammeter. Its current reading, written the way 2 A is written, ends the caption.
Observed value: 1.75 A
